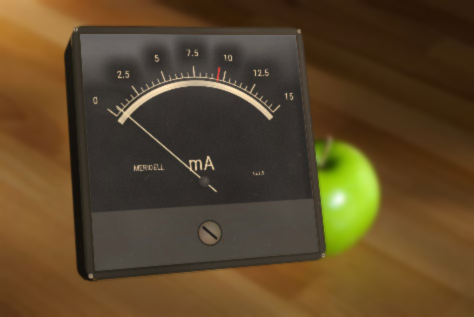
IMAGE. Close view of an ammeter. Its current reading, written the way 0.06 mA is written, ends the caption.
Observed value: 0.5 mA
